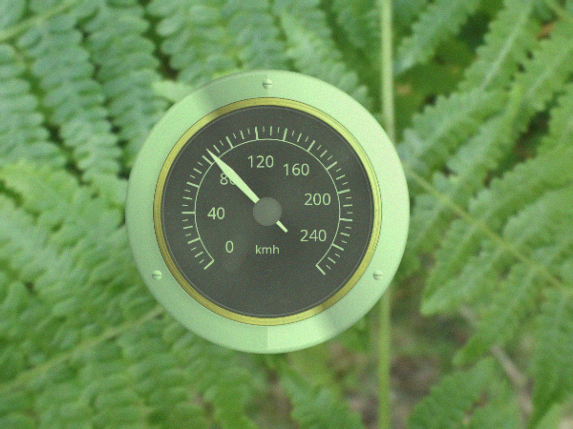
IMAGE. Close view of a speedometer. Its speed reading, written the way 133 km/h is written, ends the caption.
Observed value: 85 km/h
